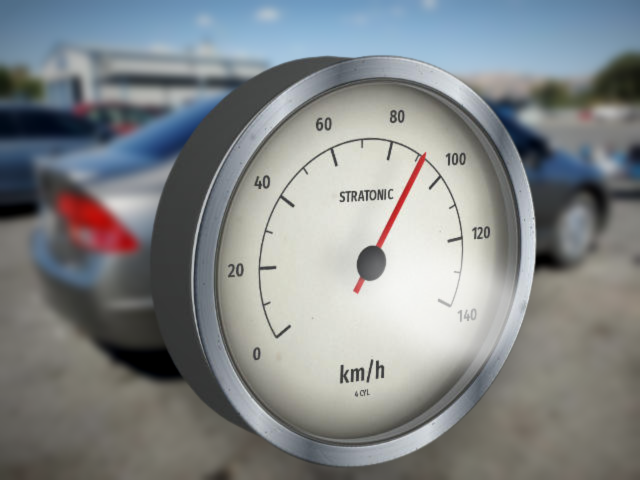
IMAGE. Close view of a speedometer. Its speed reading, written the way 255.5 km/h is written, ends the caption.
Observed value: 90 km/h
